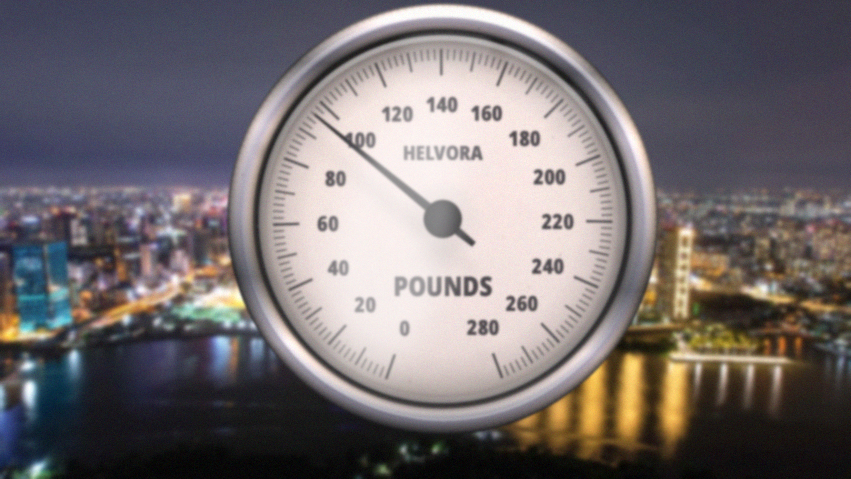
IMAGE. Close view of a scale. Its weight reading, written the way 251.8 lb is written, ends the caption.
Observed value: 96 lb
